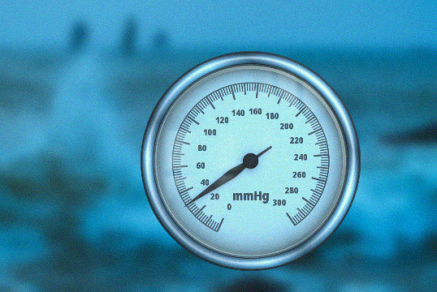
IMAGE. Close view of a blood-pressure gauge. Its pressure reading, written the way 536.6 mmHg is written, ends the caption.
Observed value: 30 mmHg
